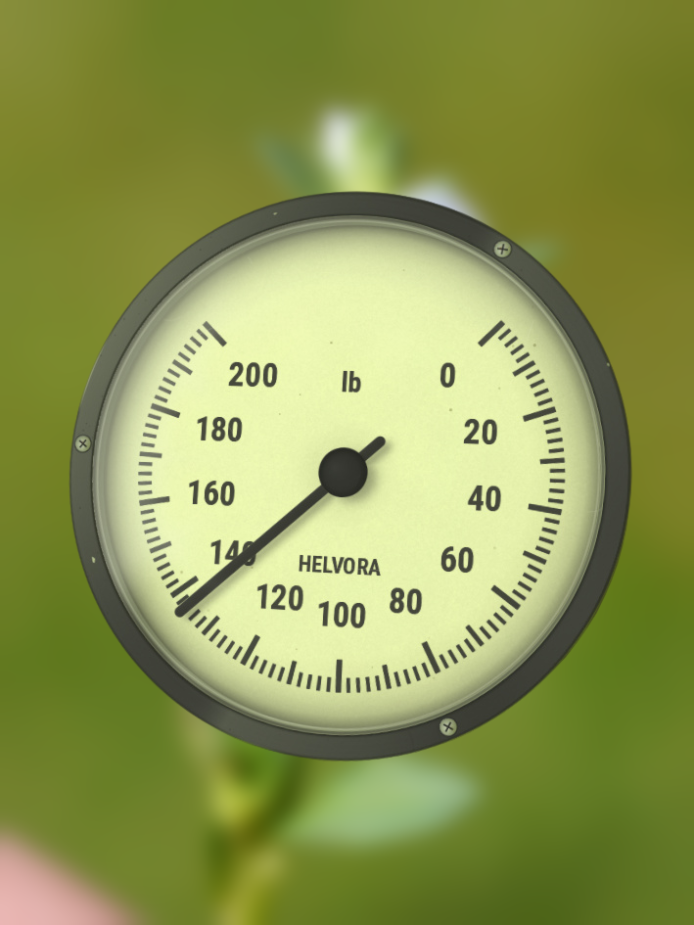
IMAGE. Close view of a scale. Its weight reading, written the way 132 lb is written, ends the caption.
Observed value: 136 lb
